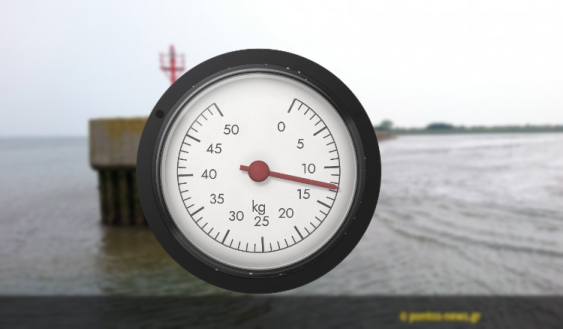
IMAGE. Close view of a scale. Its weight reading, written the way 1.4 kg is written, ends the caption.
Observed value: 12.5 kg
